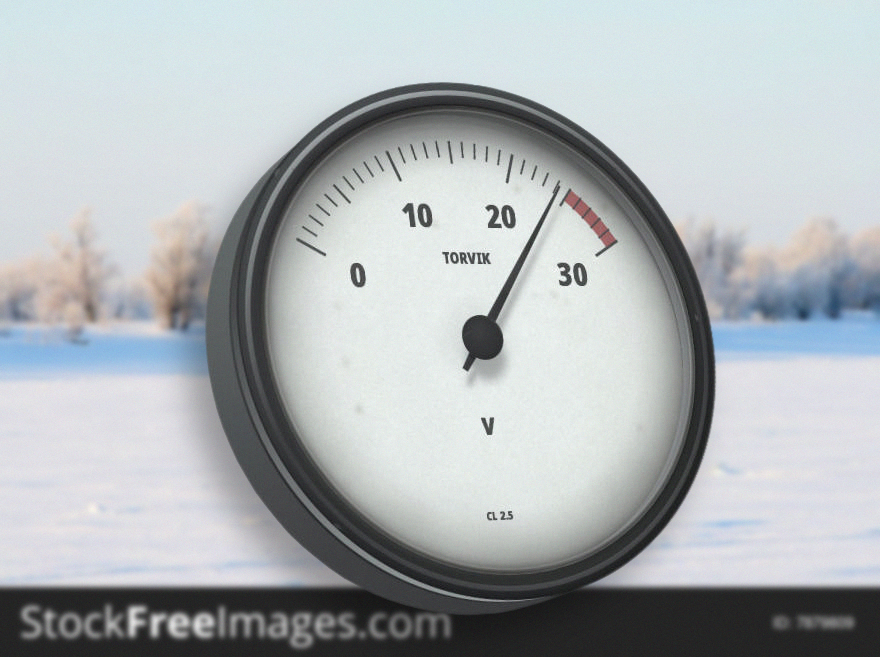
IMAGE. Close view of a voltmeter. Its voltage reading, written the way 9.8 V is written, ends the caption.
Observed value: 24 V
